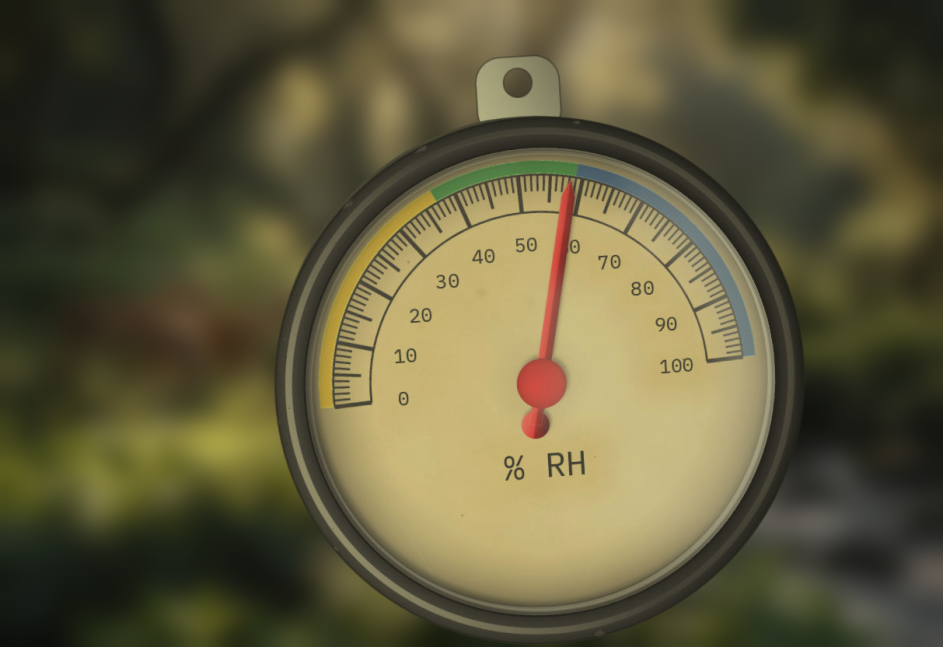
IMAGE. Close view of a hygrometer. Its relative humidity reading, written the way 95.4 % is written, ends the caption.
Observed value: 58 %
